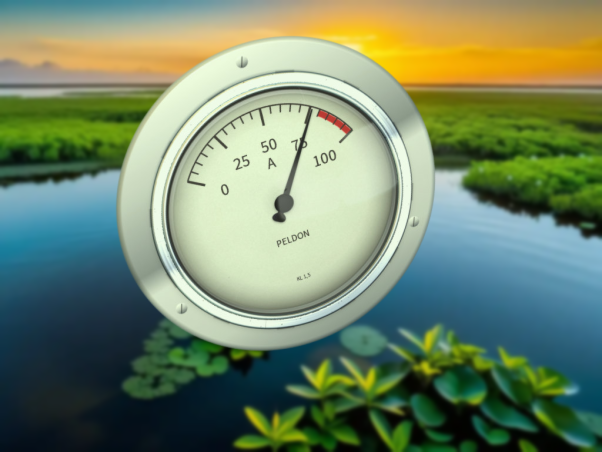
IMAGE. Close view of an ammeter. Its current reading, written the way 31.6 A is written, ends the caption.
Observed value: 75 A
